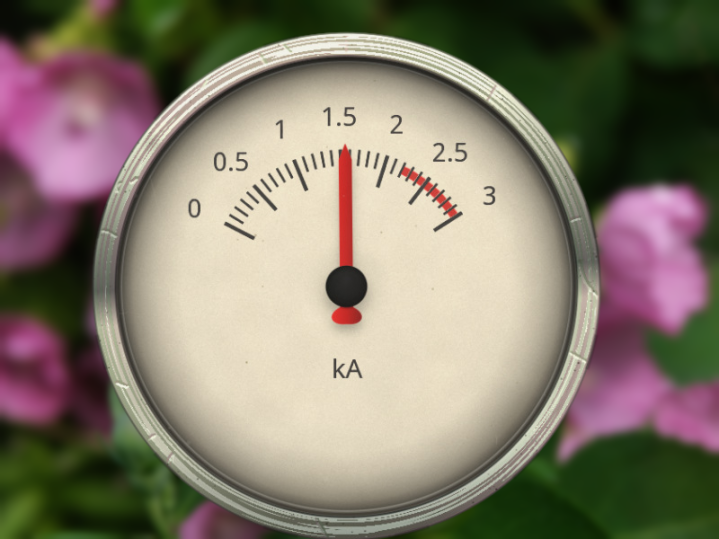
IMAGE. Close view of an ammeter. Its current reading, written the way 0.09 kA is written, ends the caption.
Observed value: 1.55 kA
